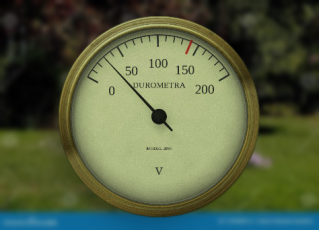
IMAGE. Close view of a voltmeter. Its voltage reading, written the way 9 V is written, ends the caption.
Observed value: 30 V
